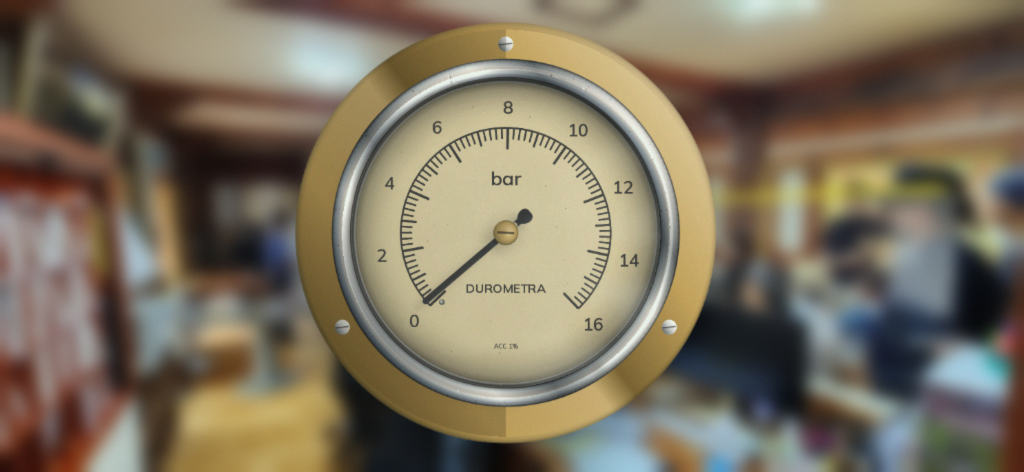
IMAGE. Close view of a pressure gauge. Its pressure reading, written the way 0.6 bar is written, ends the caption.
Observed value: 0.2 bar
